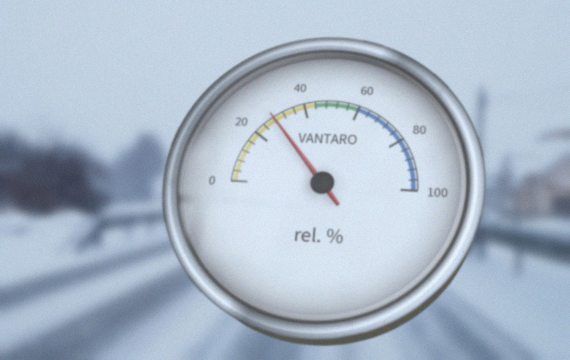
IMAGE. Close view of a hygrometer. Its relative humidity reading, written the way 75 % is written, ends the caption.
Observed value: 28 %
